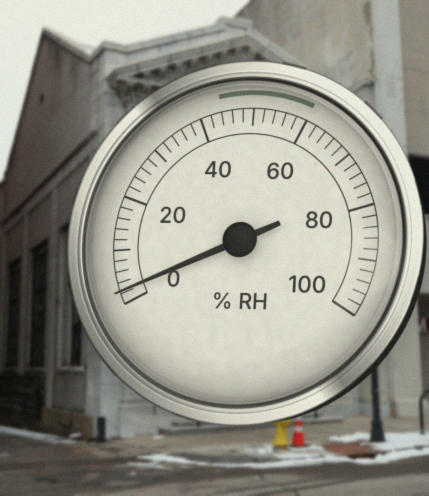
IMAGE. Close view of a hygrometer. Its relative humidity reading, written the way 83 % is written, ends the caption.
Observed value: 2 %
